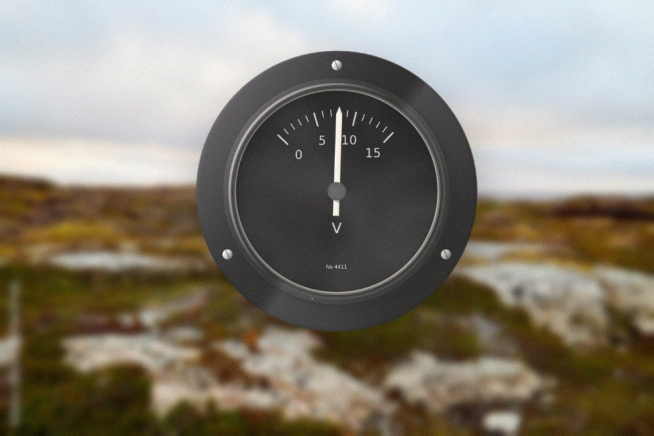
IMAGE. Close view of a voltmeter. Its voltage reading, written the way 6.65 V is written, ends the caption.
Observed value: 8 V
